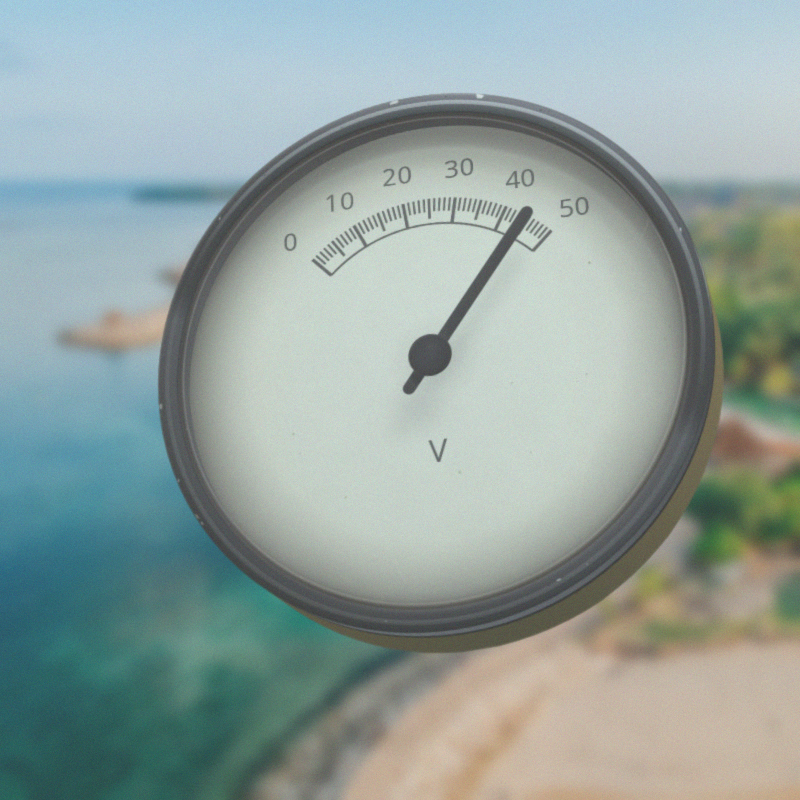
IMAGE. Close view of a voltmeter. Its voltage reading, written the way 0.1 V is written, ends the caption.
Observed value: 45 V
